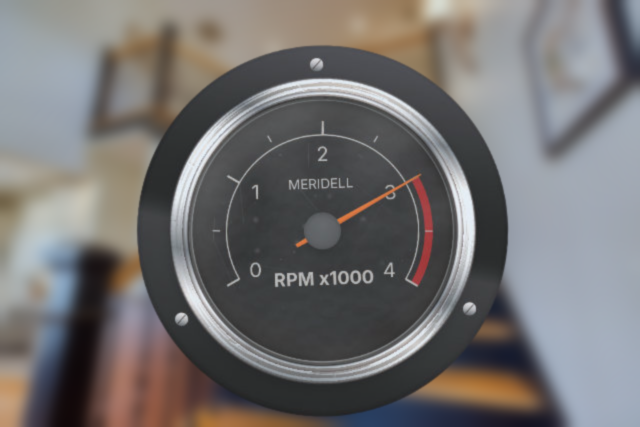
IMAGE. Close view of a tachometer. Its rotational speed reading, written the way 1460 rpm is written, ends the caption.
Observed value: 3000 rpm
